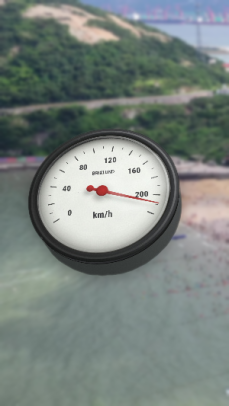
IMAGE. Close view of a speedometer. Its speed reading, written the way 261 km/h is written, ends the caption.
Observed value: 210 km/h
